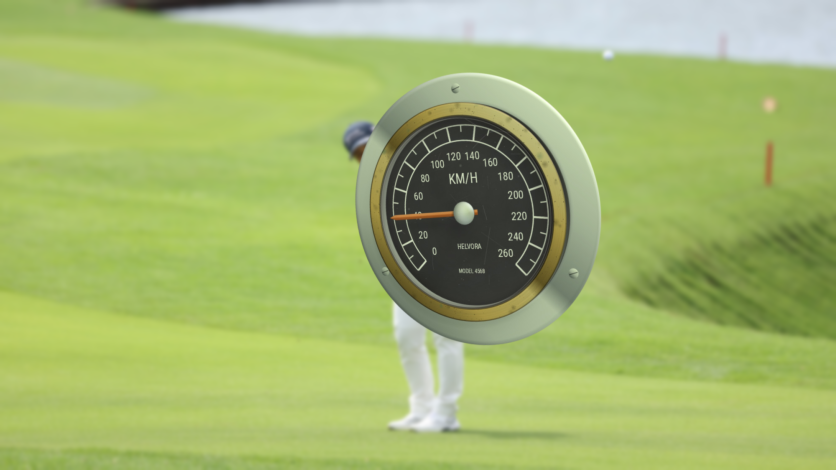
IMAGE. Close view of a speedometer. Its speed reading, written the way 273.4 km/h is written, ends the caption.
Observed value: 40 km/h
